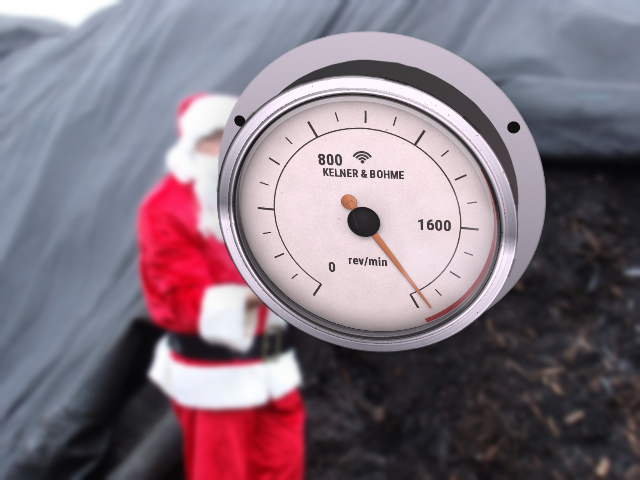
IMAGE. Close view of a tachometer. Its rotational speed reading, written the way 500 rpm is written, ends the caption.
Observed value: 1950 rpm
